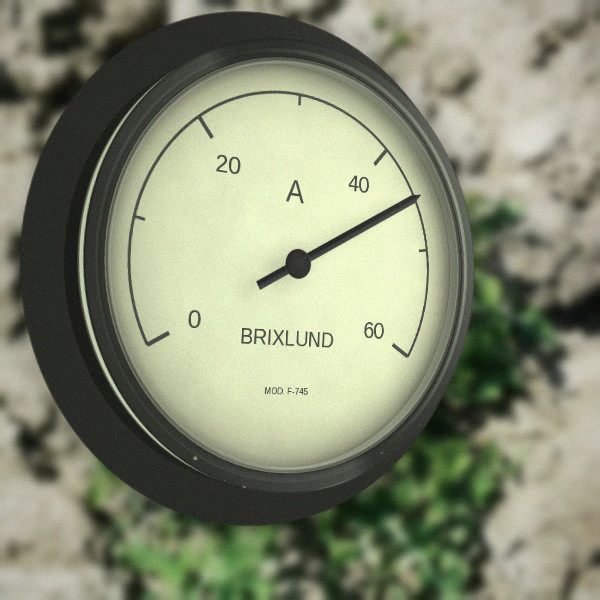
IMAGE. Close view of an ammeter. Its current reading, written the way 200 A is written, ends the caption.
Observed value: 45 A
